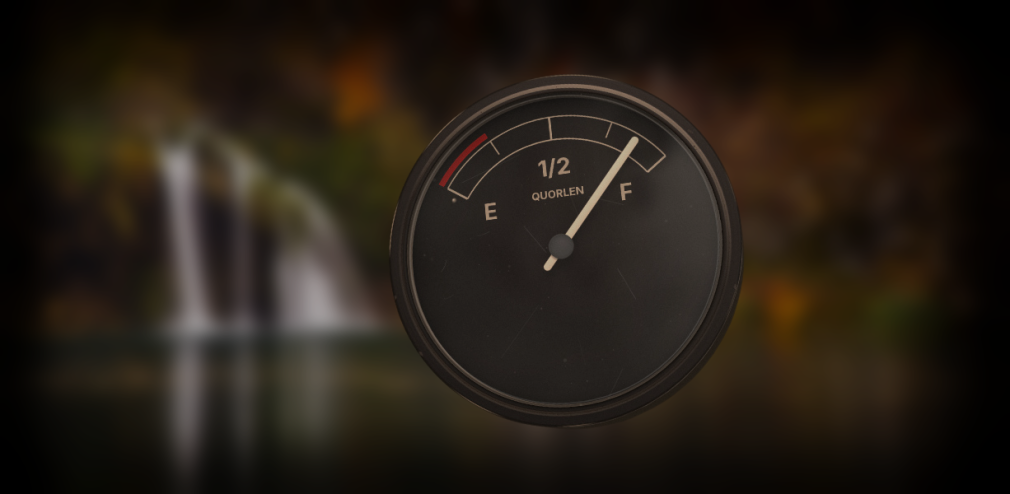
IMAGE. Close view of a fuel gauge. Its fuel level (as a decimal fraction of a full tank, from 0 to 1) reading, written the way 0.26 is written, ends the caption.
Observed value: 0.875
